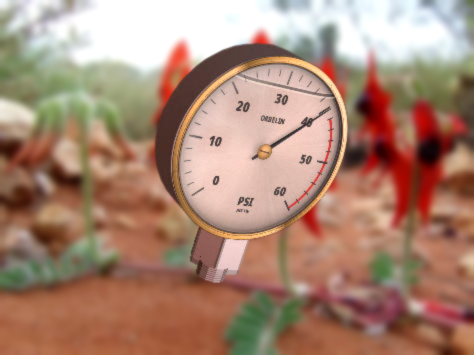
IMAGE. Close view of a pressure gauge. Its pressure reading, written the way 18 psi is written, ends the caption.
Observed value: 40 psi
